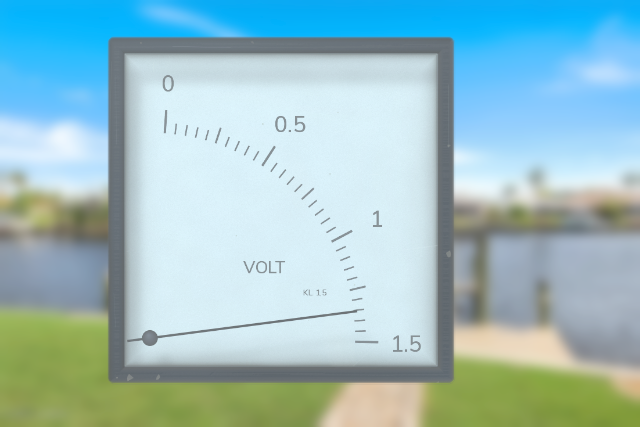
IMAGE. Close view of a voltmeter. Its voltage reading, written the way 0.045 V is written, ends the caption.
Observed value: 1.35 V
